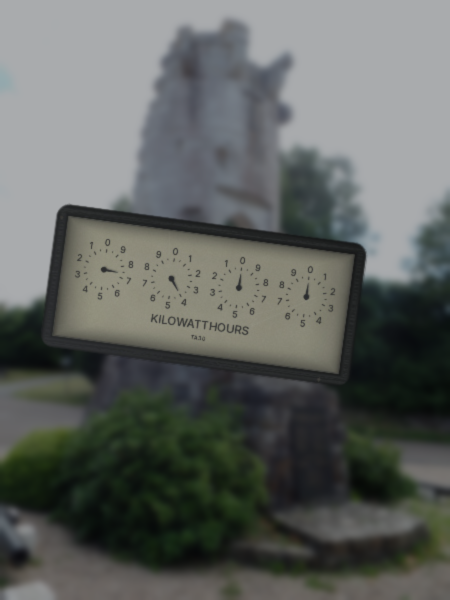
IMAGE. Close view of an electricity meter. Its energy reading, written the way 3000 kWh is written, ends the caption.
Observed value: 7400 kWh
